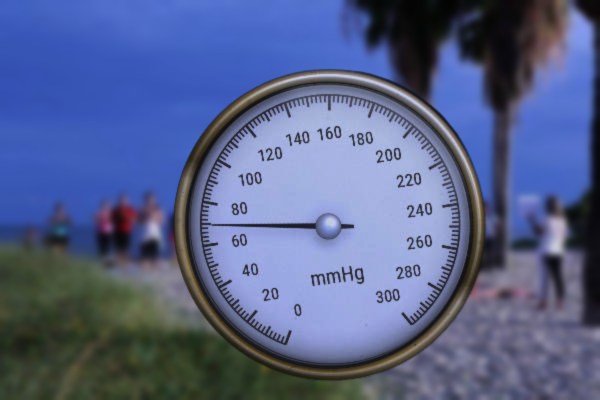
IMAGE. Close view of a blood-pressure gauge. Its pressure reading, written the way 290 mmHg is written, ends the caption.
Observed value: 70 mmHg
